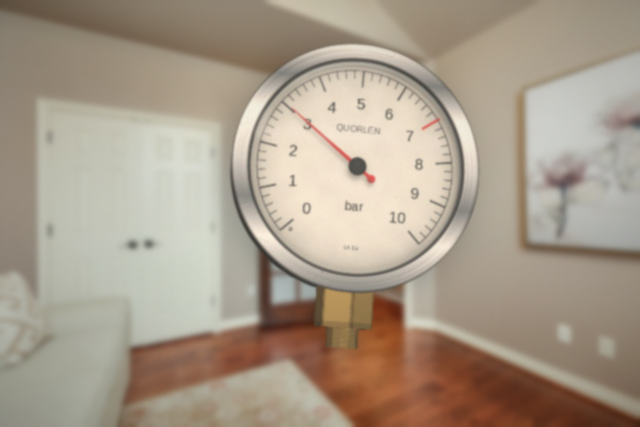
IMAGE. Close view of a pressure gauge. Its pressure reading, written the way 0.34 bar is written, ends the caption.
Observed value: 3 bar
